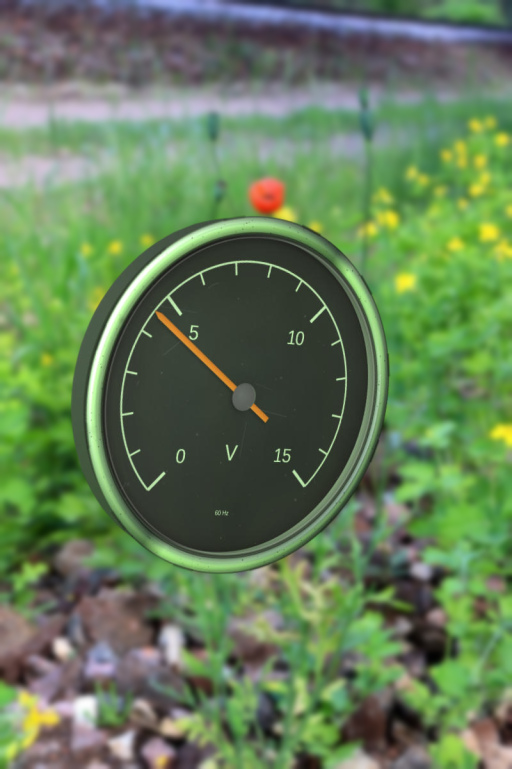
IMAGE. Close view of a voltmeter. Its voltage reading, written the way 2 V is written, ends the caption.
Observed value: 4.5 V
